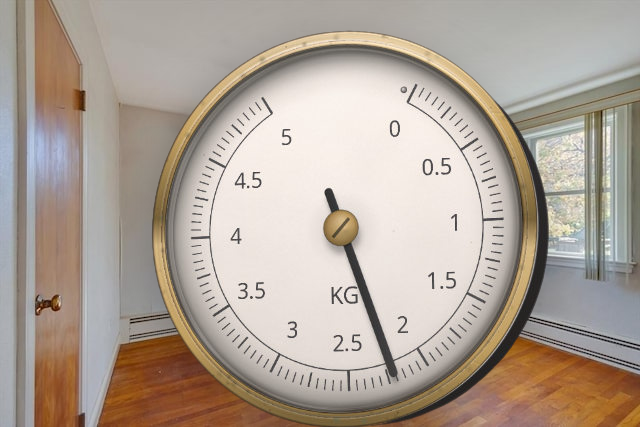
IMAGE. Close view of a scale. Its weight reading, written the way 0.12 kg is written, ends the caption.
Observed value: 2.2 kg
